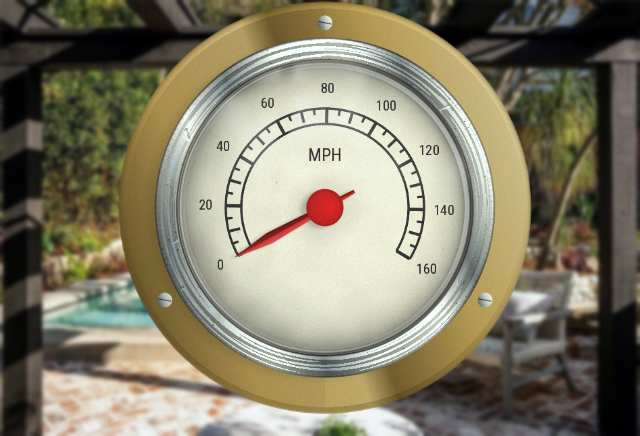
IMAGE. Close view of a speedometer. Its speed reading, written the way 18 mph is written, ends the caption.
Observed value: 0 mph
